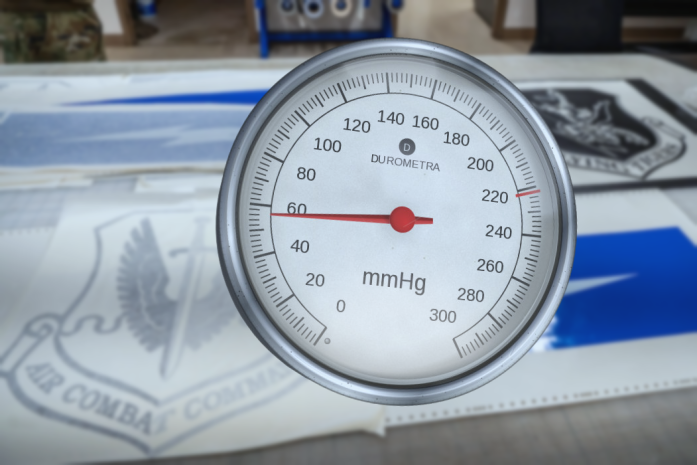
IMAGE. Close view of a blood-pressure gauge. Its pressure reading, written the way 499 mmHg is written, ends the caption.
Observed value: 56 mmHg
